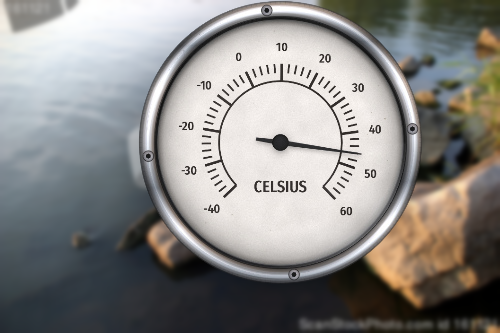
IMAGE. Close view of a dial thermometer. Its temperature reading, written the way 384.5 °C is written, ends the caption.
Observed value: 46 °C
